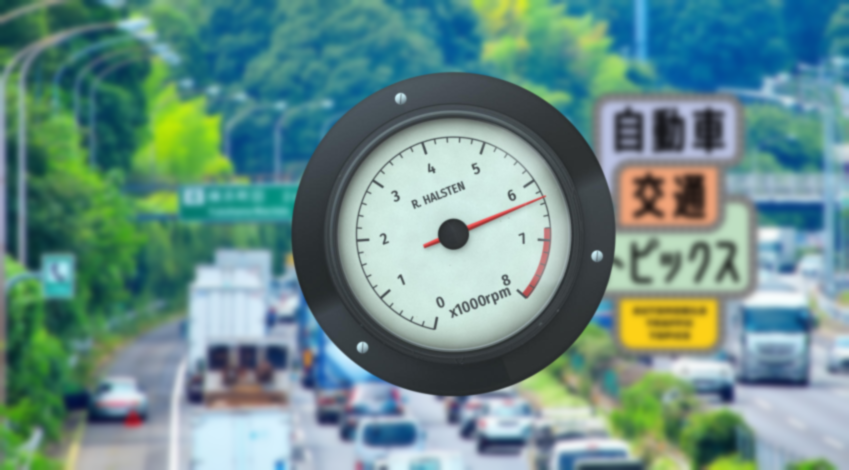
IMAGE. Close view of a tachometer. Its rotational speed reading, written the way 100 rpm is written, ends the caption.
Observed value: 6300 rpm
